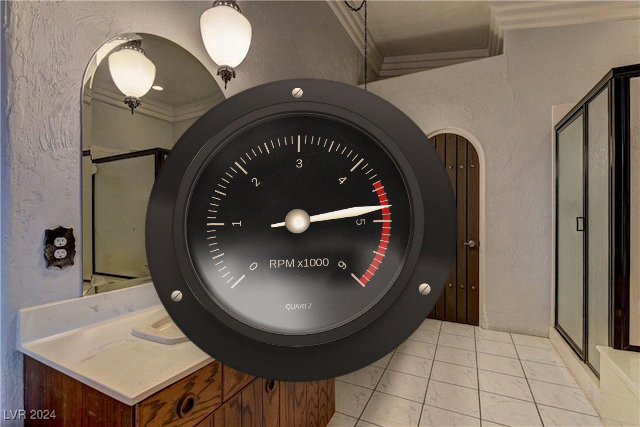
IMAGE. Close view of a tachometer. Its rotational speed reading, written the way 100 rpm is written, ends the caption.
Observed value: 4800 rpm
